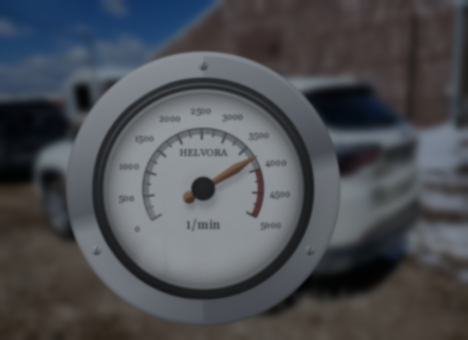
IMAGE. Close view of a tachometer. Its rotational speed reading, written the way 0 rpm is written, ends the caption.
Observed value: 3750 rpm
